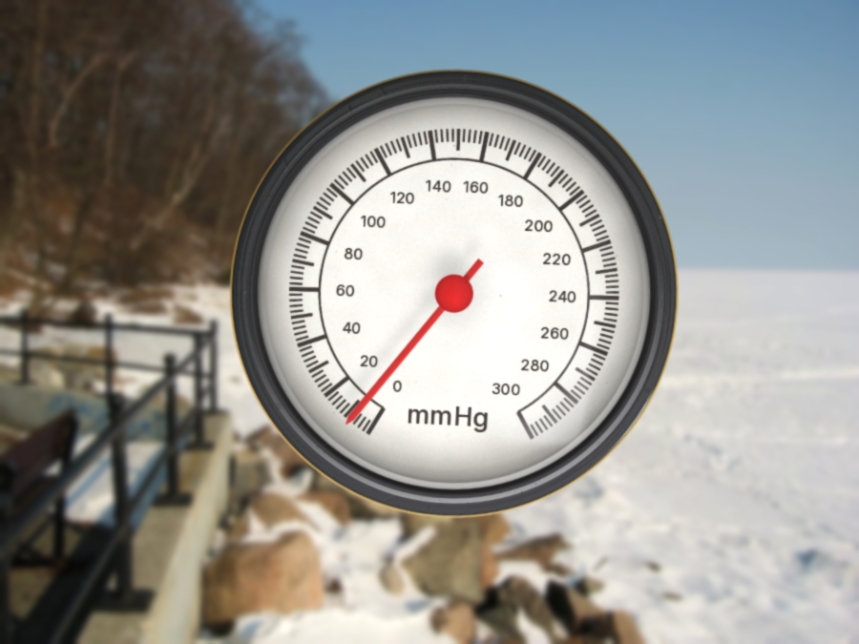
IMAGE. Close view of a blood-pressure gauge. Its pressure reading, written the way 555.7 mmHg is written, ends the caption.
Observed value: 8 mmHg
